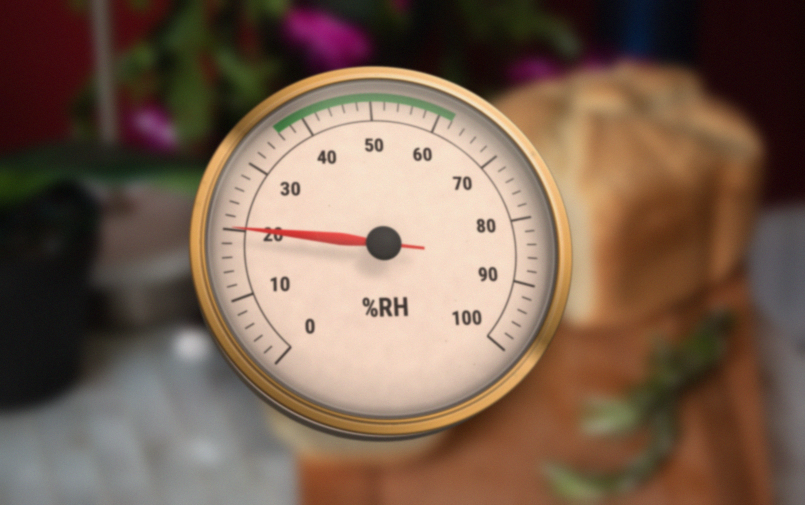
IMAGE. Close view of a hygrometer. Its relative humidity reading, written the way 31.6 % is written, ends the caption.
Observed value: 20 %
